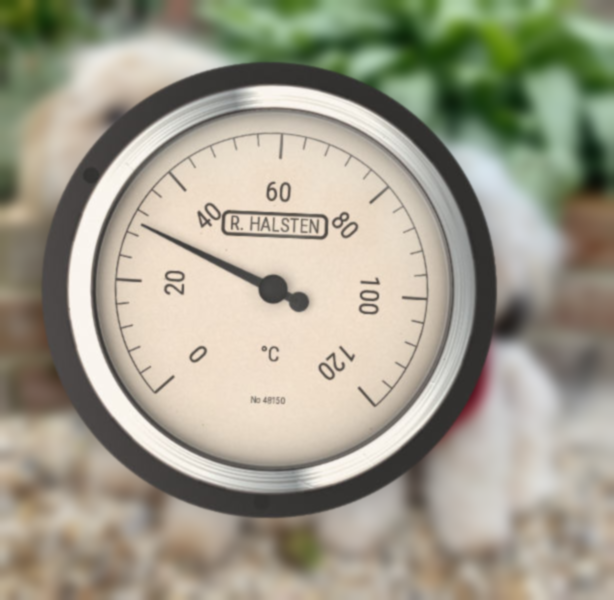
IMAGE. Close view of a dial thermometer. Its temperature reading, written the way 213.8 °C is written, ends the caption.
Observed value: 30 °C
